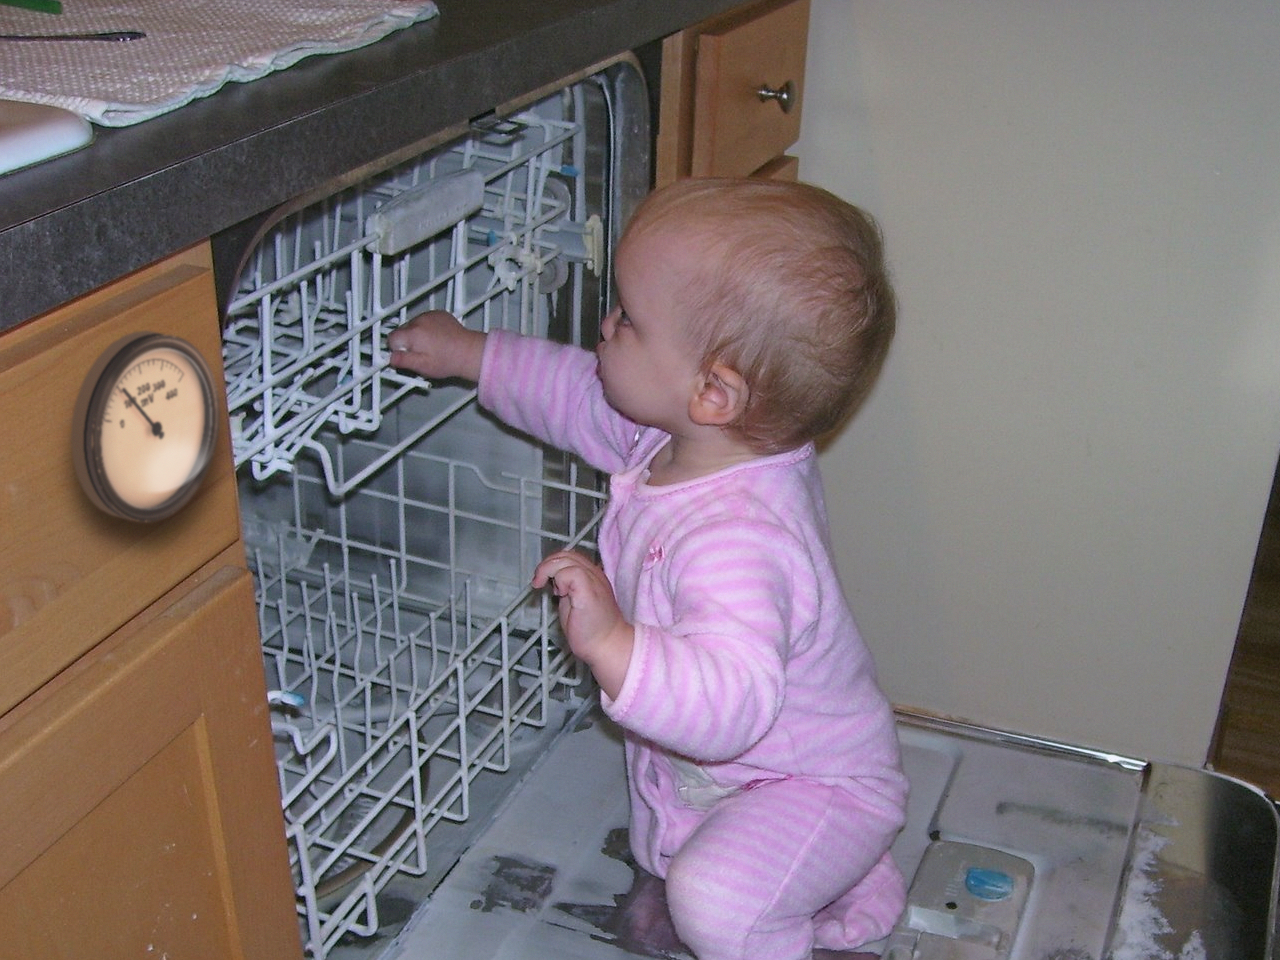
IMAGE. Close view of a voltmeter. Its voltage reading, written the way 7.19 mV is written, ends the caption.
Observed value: 100 mV
